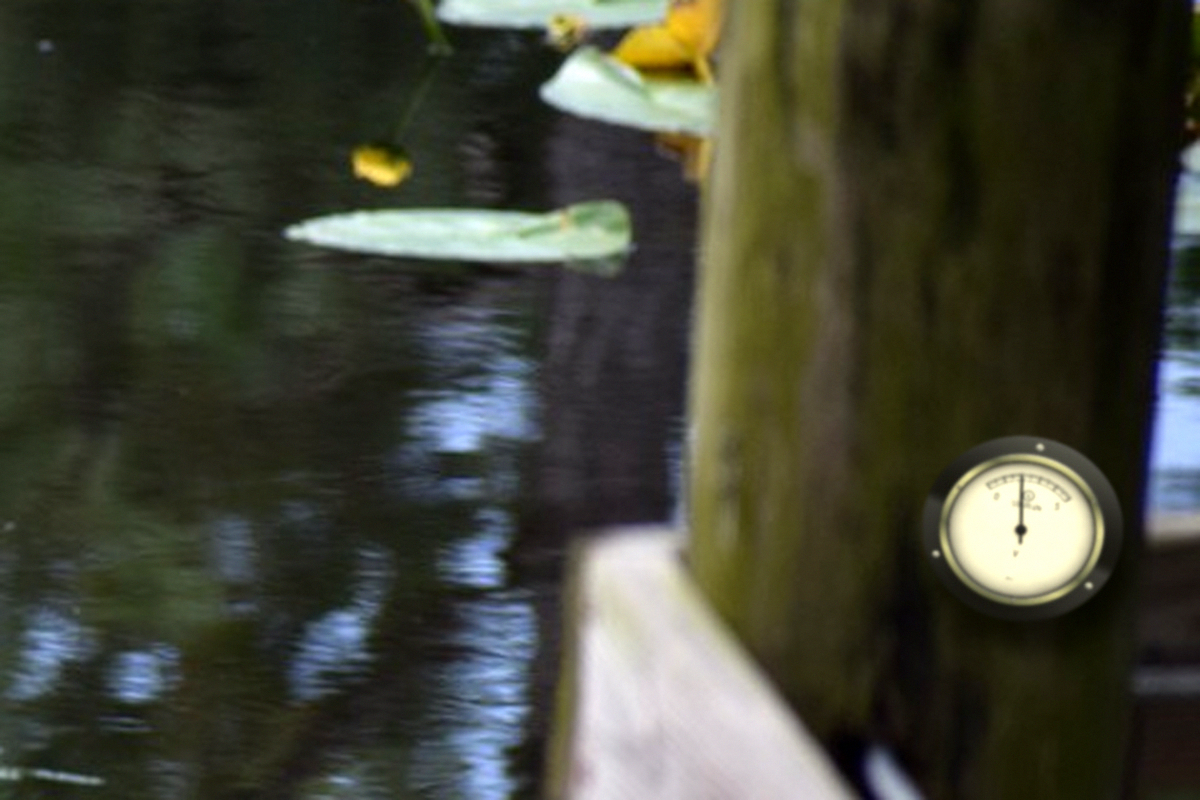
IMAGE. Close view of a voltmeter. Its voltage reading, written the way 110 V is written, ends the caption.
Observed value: 2 V
